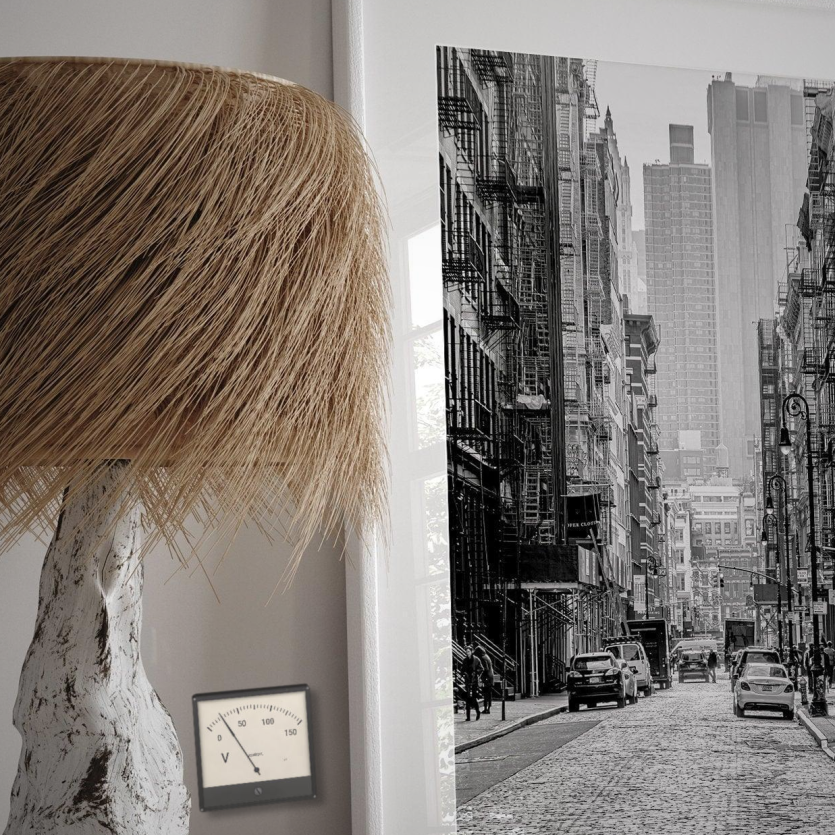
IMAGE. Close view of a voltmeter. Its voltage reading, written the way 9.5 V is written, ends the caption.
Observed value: 25 V
